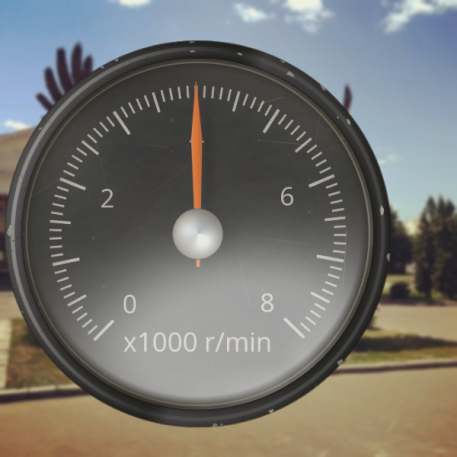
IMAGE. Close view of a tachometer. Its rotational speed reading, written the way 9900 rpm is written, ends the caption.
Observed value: 4000 rpm
